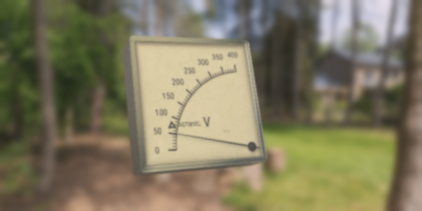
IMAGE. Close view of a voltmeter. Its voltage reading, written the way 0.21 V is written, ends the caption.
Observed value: 50 V
